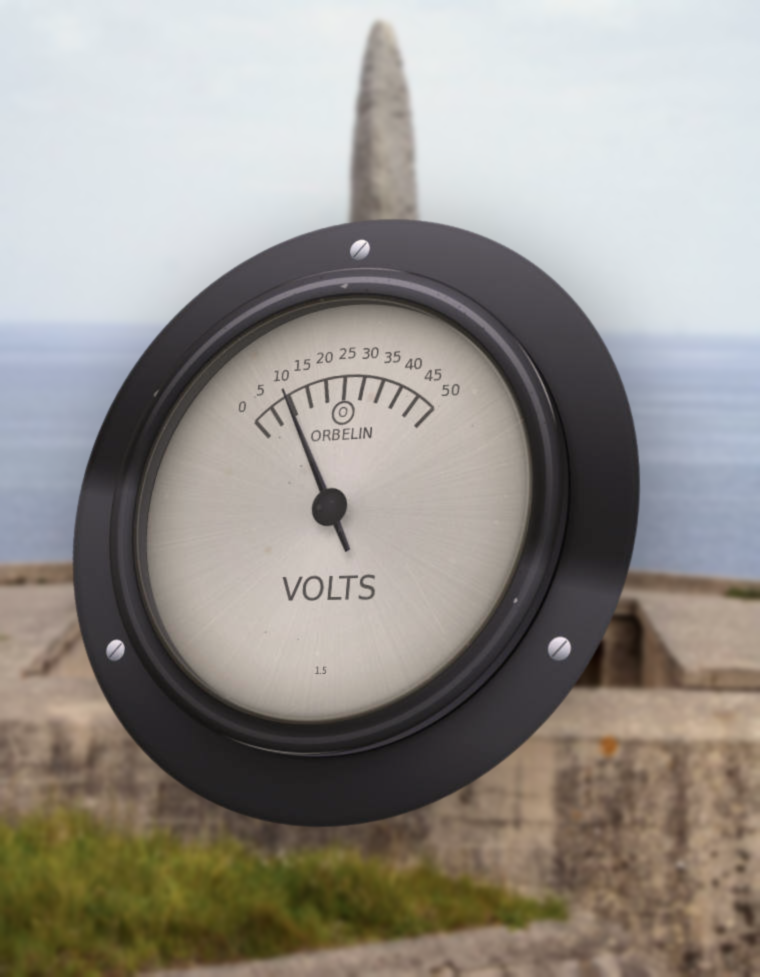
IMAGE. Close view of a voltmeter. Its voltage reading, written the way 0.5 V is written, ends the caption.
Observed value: 10 V
